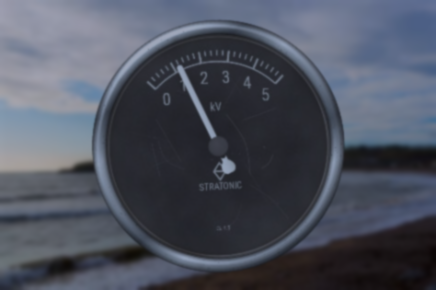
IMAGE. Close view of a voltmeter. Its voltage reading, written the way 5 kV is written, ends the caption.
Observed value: 1.2 kV
